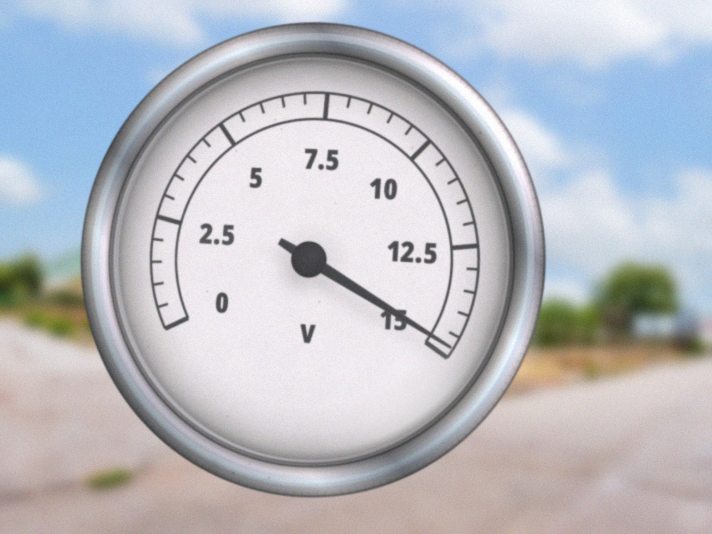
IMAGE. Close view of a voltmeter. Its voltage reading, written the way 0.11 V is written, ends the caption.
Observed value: 14.75 V
